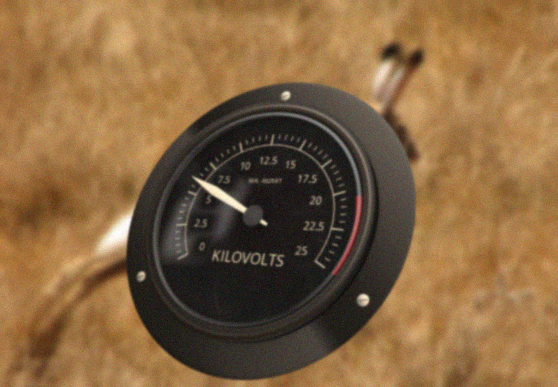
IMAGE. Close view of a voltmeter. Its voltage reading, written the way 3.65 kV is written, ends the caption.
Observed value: 6 kV
